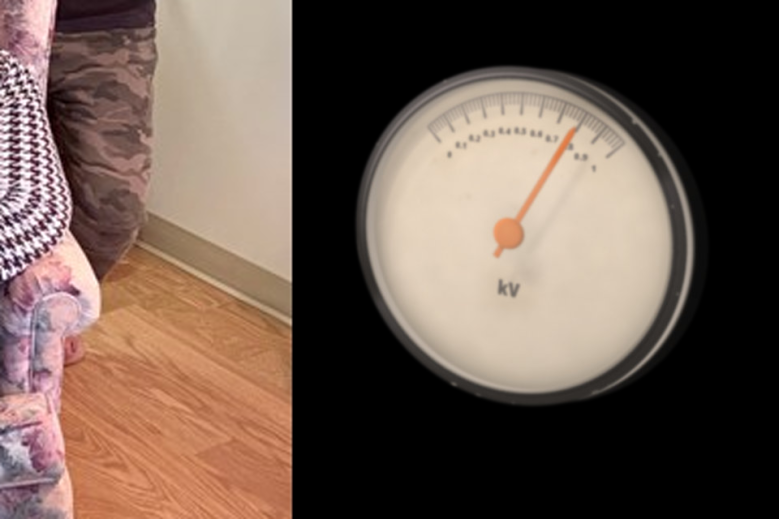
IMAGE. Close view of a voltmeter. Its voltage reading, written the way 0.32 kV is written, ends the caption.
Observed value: 0.8 kV
